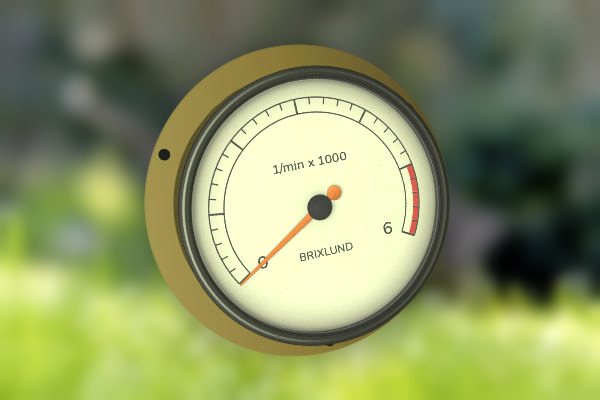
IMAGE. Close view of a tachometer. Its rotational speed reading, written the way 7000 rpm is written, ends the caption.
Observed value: 0 rpm
